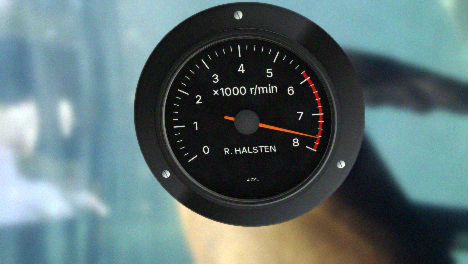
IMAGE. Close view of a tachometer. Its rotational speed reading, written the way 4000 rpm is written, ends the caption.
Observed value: 7600 rpm
